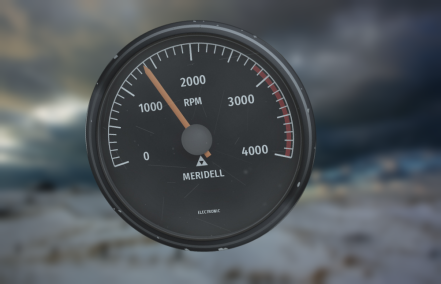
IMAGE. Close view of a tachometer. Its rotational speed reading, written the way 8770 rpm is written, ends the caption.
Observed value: 1400 rpm
